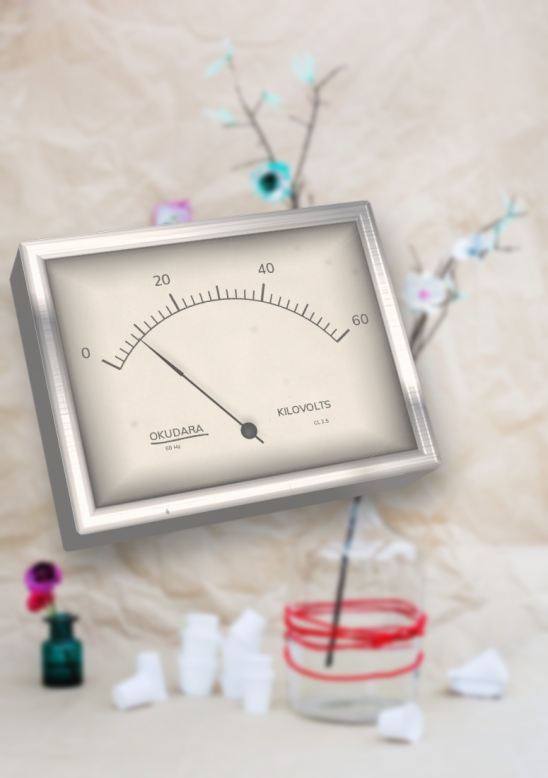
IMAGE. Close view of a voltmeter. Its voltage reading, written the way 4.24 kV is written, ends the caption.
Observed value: 8 kV
